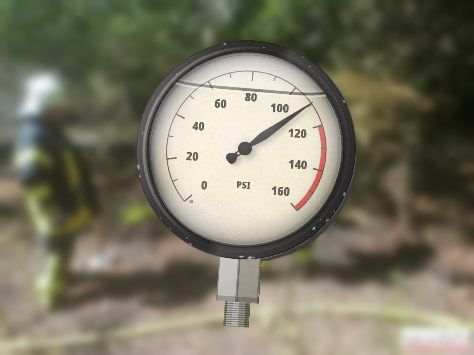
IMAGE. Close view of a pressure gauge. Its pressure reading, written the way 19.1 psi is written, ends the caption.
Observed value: 110 psi
